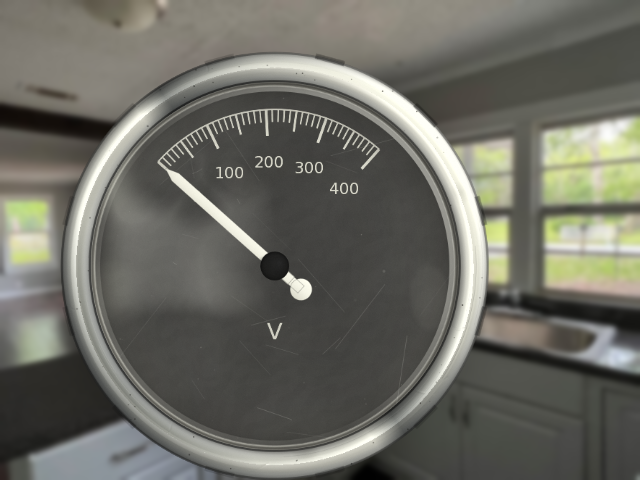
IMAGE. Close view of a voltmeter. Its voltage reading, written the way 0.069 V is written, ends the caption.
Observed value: 0 V
